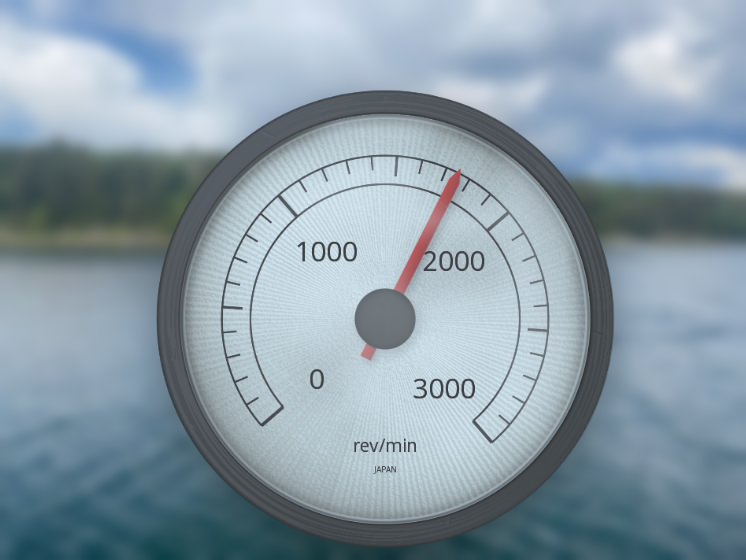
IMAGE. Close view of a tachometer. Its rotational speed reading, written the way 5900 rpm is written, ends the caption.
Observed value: 1750 rpm
